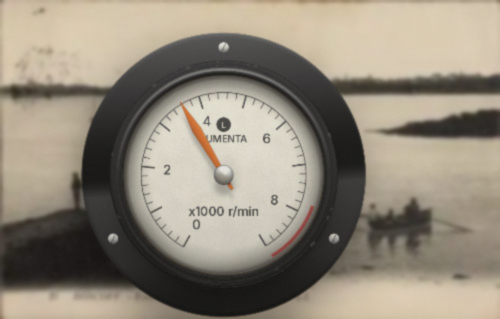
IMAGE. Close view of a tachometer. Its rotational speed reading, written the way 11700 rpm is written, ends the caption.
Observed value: 3600 rpm
